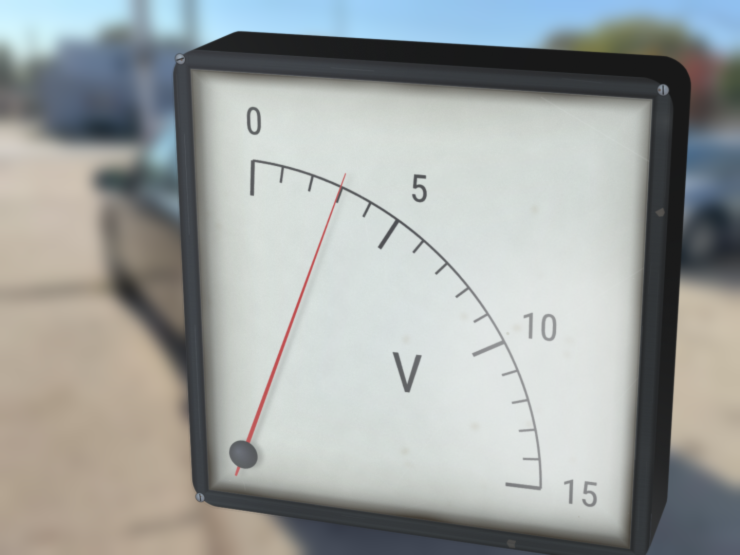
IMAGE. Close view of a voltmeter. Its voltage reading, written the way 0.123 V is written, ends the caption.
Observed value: 3 V
